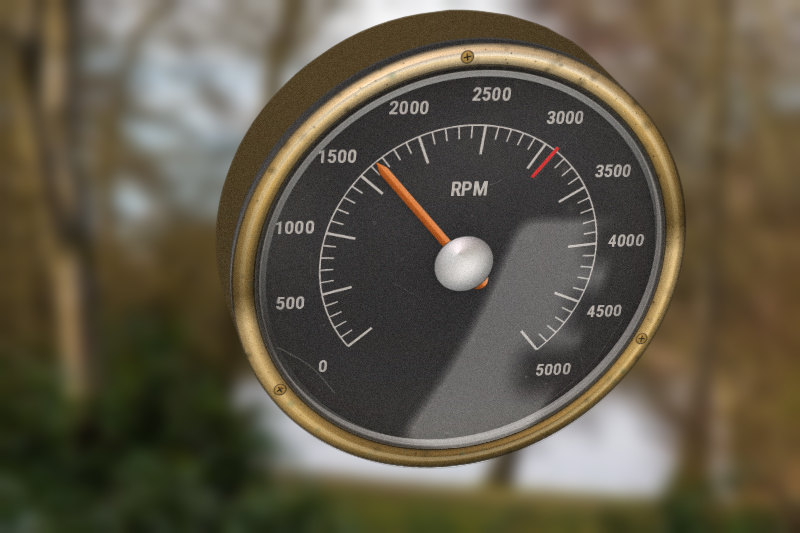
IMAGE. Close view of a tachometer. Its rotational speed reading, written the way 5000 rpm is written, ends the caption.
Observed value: 1650 rpm
